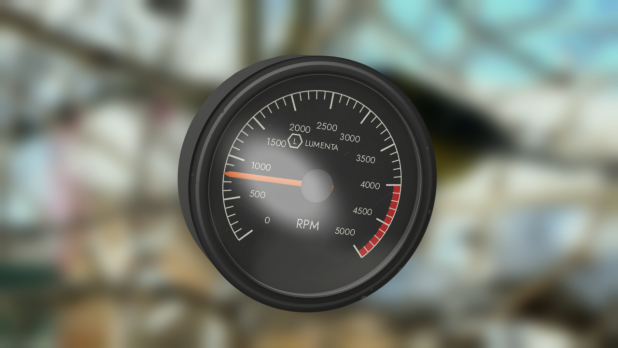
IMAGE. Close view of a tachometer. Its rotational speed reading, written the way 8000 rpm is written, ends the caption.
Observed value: 800 rpm
